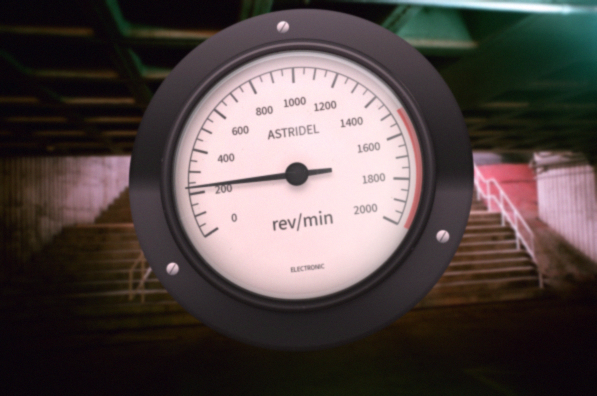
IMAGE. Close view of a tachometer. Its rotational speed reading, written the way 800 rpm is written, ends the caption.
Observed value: 225 rpm
